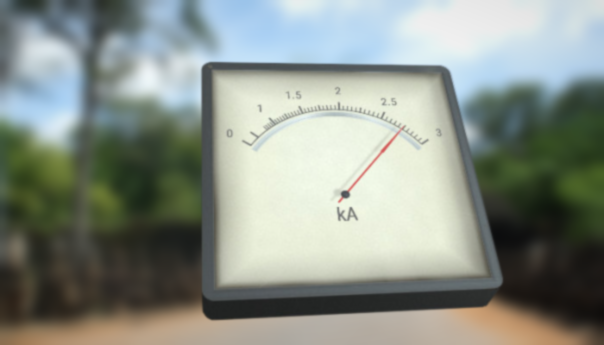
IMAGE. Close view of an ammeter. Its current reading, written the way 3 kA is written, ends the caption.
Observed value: 2.75 kA
